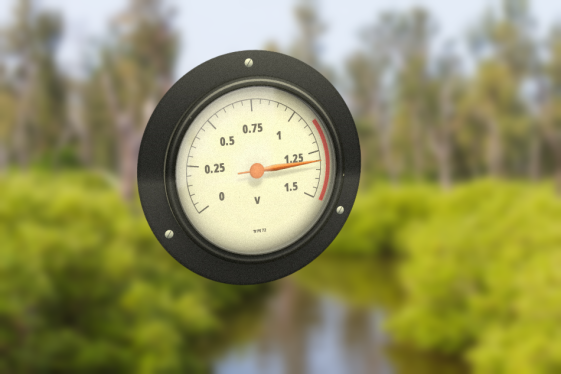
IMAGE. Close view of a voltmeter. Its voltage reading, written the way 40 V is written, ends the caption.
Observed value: 1.3 V
